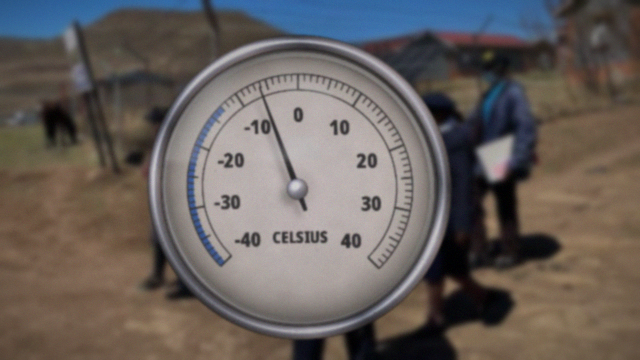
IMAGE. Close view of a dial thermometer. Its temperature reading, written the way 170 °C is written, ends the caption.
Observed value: -6 °C
